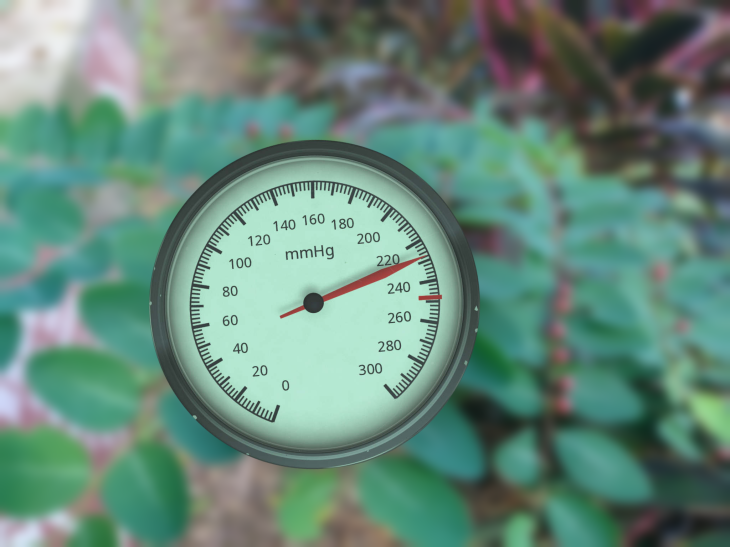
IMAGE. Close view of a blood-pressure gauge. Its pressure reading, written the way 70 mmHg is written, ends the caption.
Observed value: 228 mmHg
